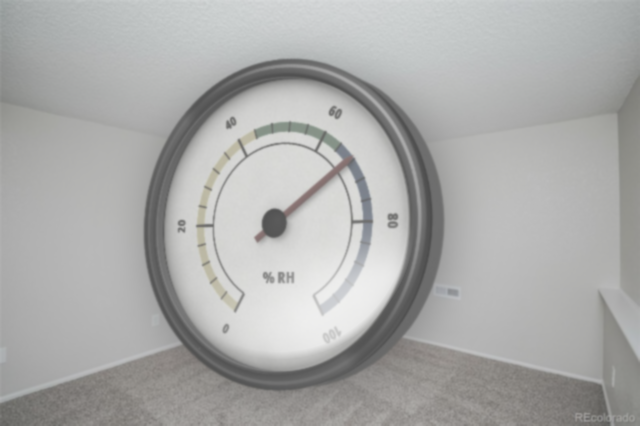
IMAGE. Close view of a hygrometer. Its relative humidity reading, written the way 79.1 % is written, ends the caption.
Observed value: 68 %
